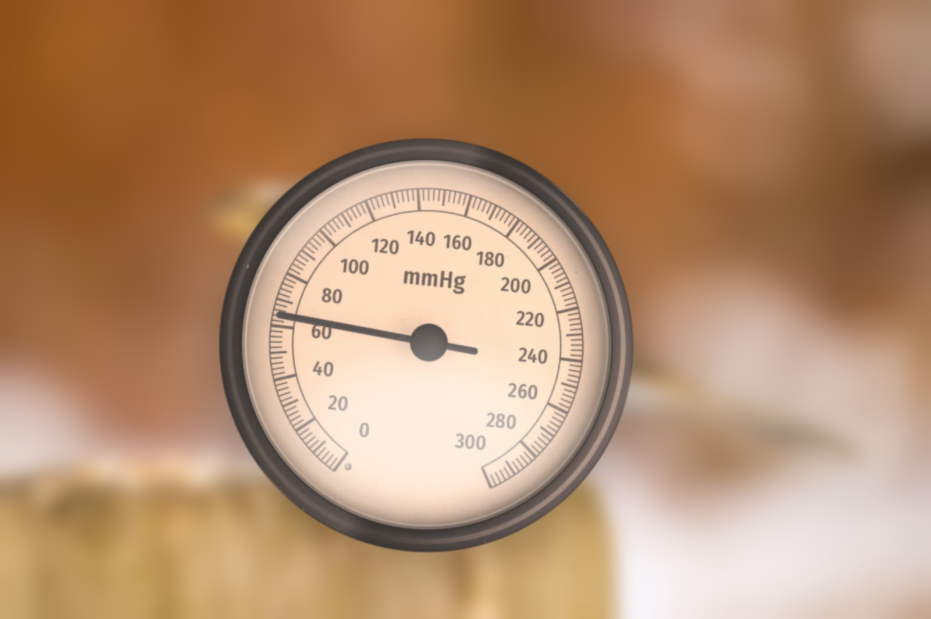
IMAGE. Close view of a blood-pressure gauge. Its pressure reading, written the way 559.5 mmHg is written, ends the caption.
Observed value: 64 mmHg
